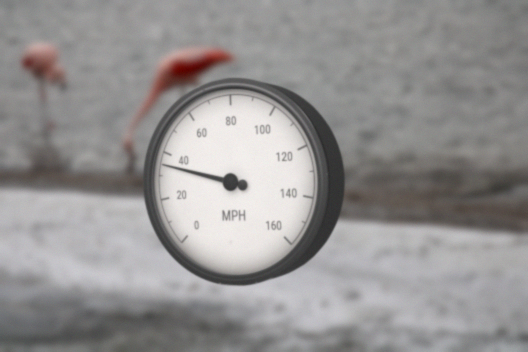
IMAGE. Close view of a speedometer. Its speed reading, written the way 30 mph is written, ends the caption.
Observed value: 35 mph
